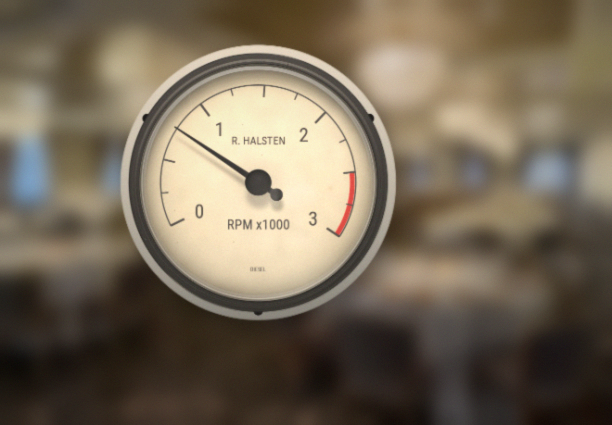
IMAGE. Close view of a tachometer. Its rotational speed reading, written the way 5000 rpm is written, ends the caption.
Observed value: 750 rpm
